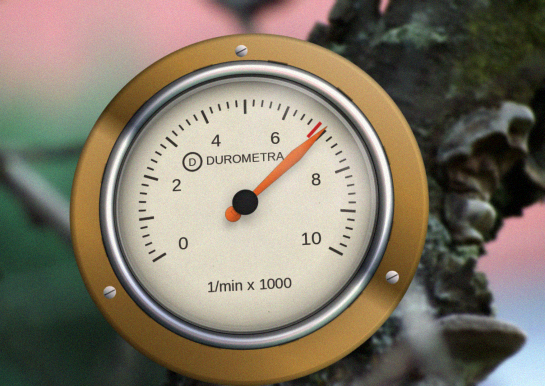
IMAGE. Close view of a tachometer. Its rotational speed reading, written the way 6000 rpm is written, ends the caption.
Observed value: 7000 rpm
